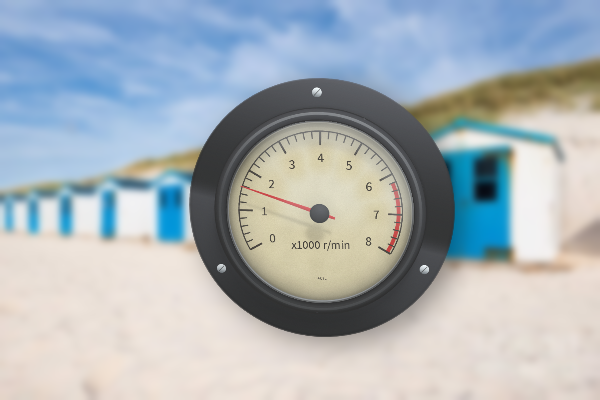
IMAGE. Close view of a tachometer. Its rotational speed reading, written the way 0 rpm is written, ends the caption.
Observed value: 1600 rpm
